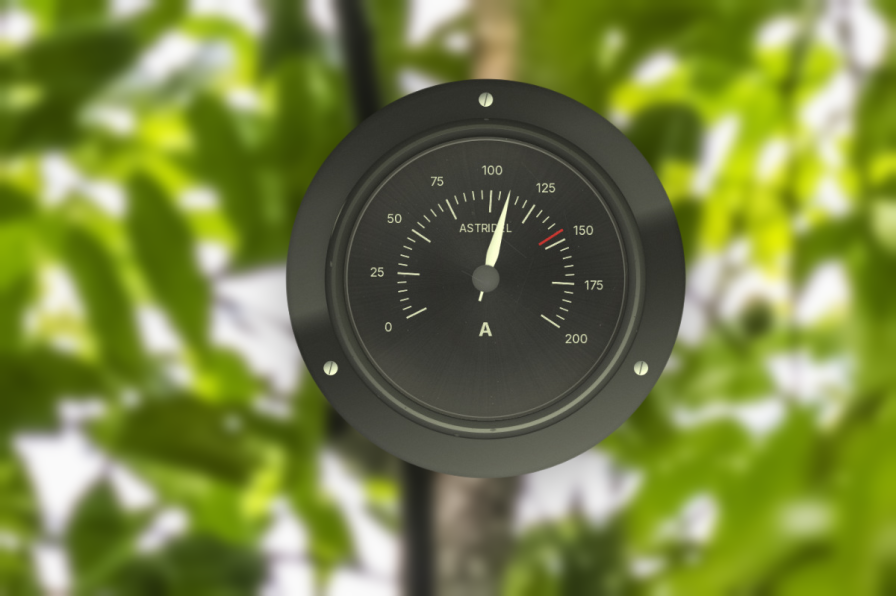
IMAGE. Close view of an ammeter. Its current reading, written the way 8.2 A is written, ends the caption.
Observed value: 110 A
